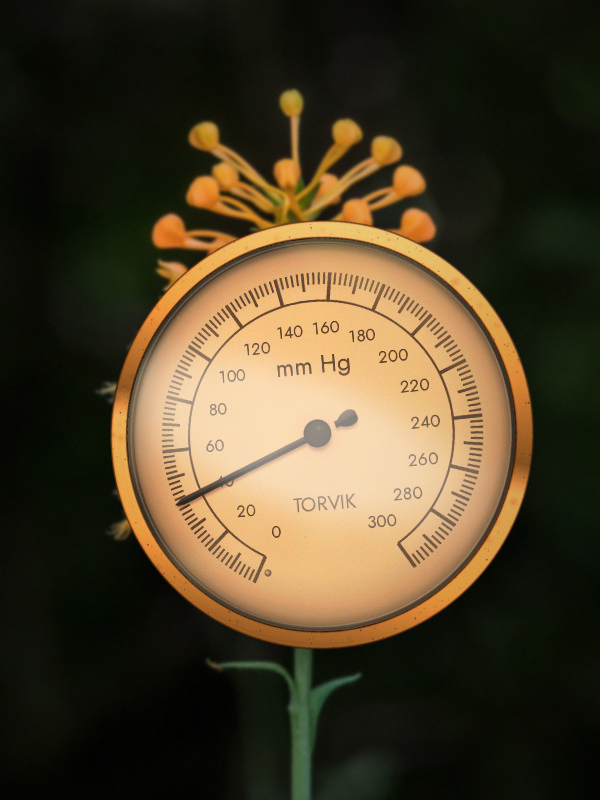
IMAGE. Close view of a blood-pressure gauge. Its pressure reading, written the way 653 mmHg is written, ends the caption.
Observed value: 40 mmHg
